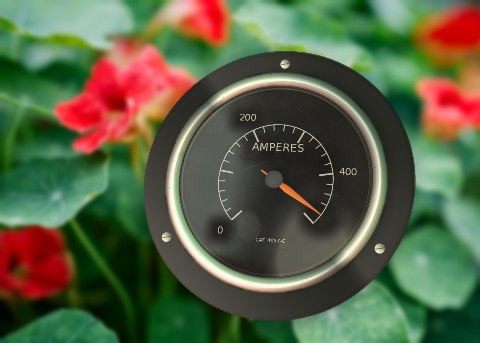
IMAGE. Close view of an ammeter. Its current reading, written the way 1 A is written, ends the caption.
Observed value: 480 A
